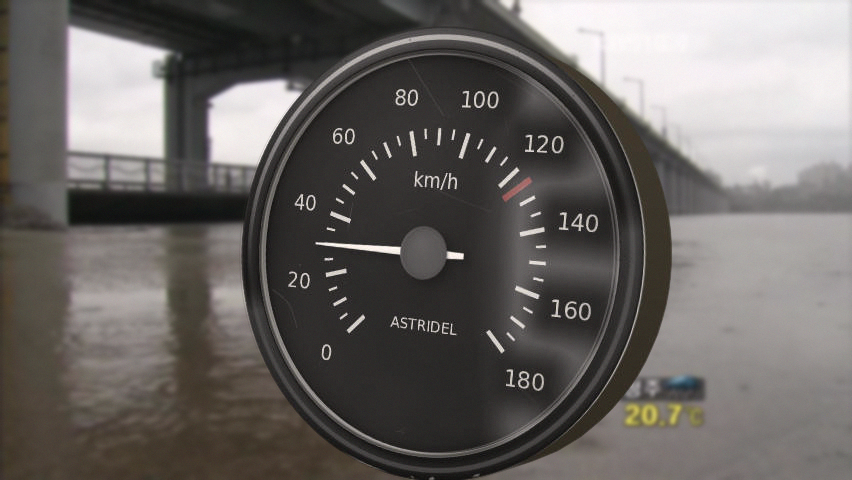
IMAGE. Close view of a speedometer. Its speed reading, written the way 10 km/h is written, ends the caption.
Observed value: 30 km/h
